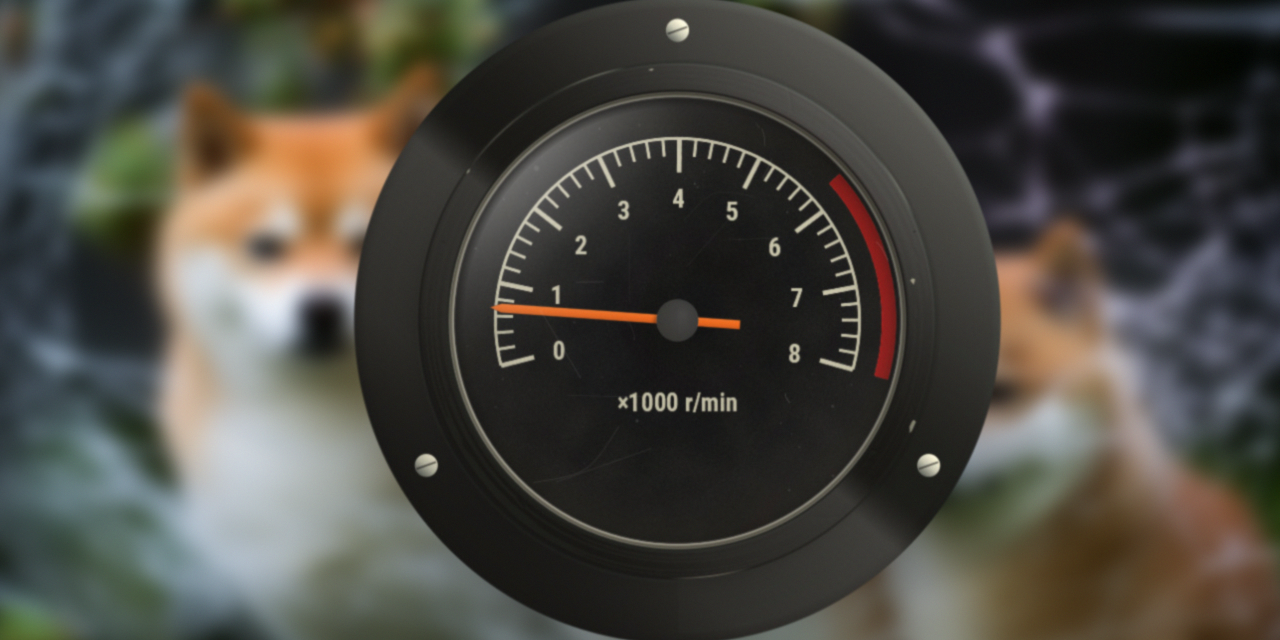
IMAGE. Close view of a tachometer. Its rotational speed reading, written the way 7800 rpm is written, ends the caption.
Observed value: 700 rpm
